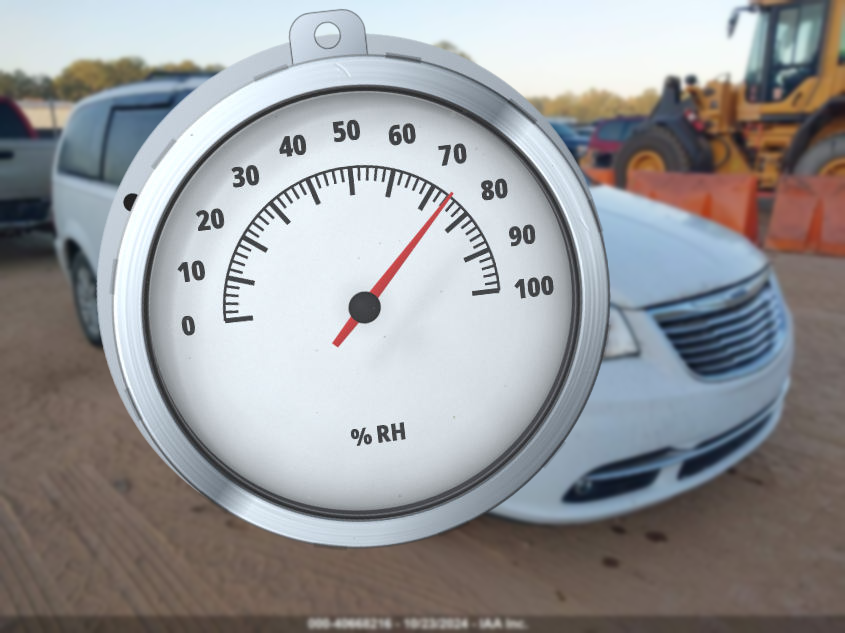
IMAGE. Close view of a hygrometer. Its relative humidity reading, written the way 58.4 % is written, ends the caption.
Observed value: 74 %
